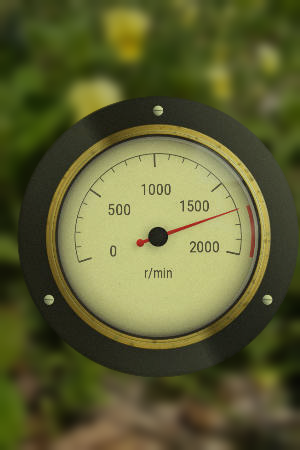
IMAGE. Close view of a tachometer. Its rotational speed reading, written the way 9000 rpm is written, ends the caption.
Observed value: 1700 rpm
